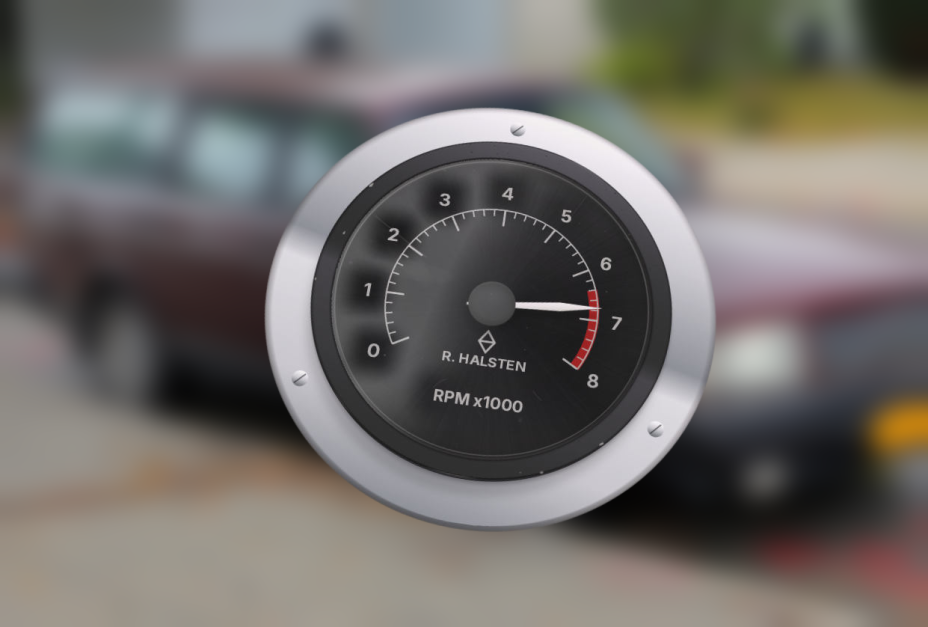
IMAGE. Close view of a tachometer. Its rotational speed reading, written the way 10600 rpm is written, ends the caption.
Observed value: 6800 rpm
